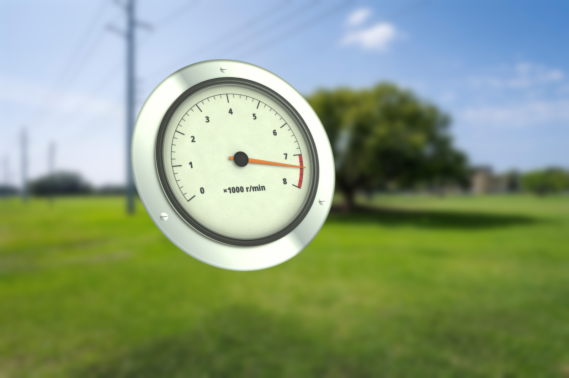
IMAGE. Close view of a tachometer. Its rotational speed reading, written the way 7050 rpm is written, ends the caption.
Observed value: 7400 rpm
